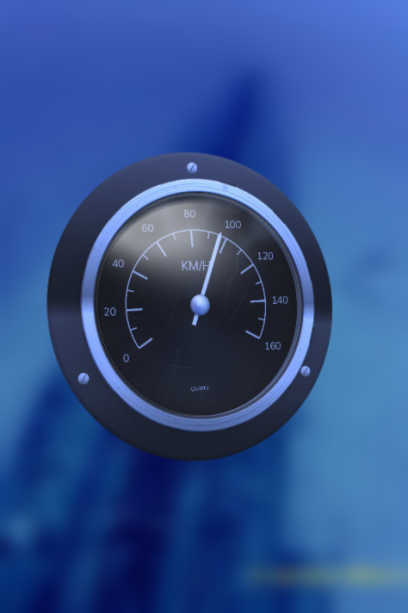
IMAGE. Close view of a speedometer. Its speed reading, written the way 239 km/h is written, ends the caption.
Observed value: 95 km/h
